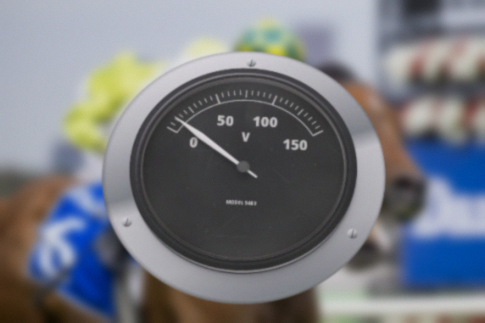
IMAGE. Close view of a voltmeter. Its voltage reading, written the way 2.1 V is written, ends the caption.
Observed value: 10 V
